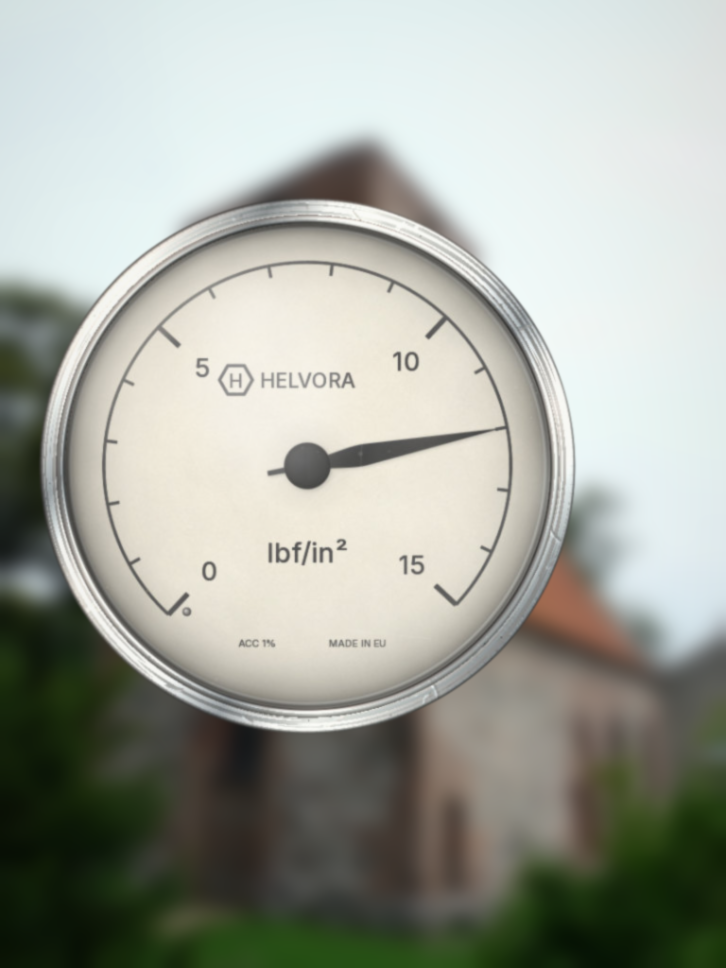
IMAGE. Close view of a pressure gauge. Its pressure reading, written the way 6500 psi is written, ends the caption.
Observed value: 12 psi
